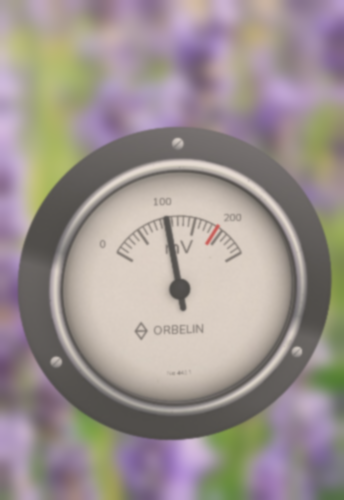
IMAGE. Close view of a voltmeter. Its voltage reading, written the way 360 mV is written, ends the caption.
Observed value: 100 mV
